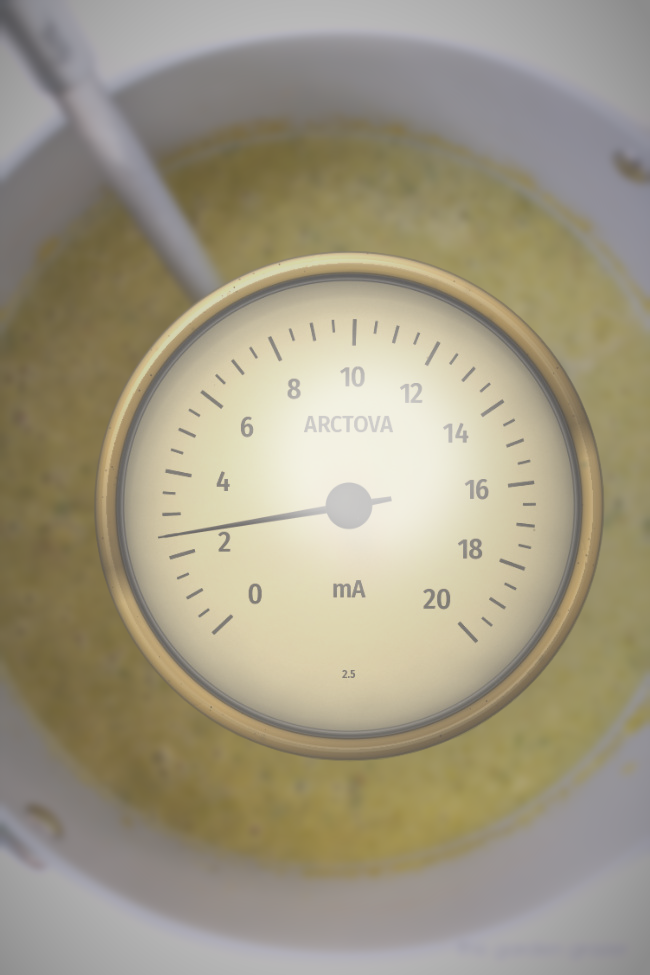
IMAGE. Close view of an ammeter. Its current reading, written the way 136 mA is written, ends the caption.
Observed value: 2.5 mA
